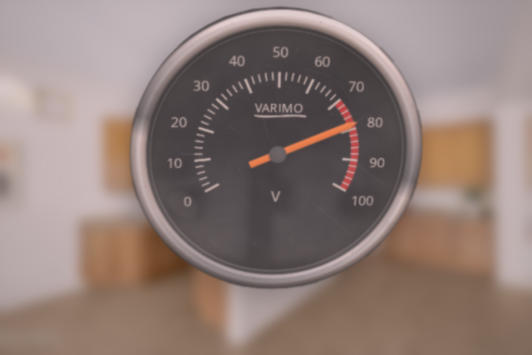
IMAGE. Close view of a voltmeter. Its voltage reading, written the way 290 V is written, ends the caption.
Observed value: 78 V
